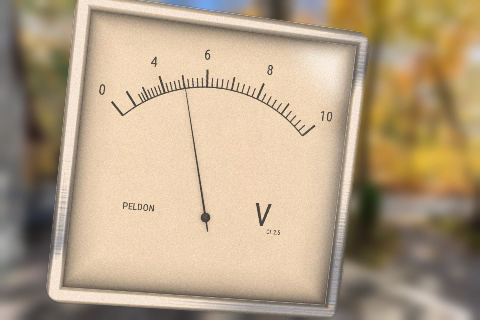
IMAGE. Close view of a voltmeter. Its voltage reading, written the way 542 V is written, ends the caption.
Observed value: 5 V
